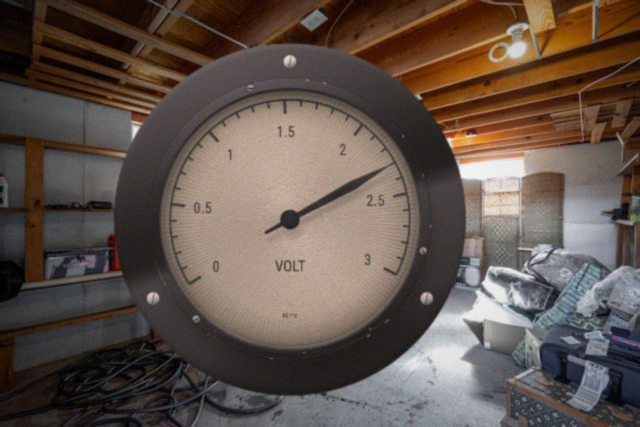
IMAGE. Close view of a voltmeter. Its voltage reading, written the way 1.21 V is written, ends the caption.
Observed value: 2.3 V
